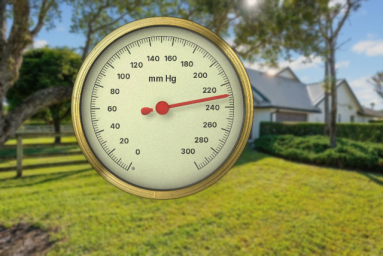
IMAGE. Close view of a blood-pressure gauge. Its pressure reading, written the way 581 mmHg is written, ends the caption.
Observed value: 230 mmHg
